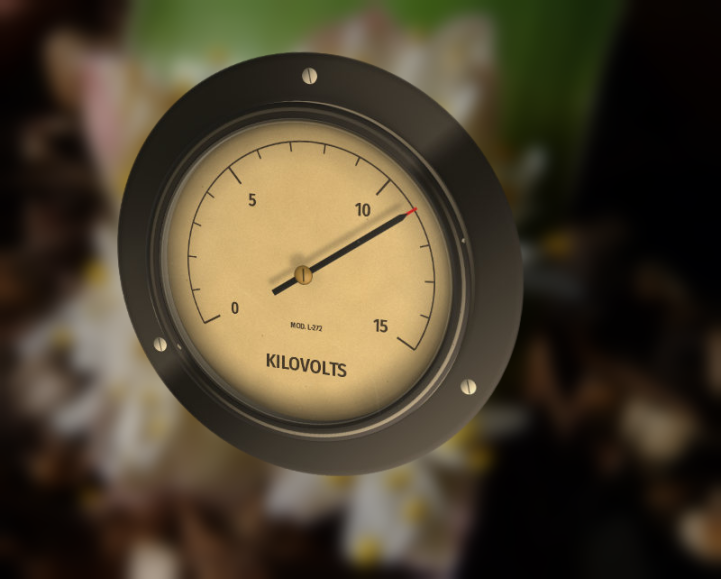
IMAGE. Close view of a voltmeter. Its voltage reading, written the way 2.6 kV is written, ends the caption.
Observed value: 11 kV
